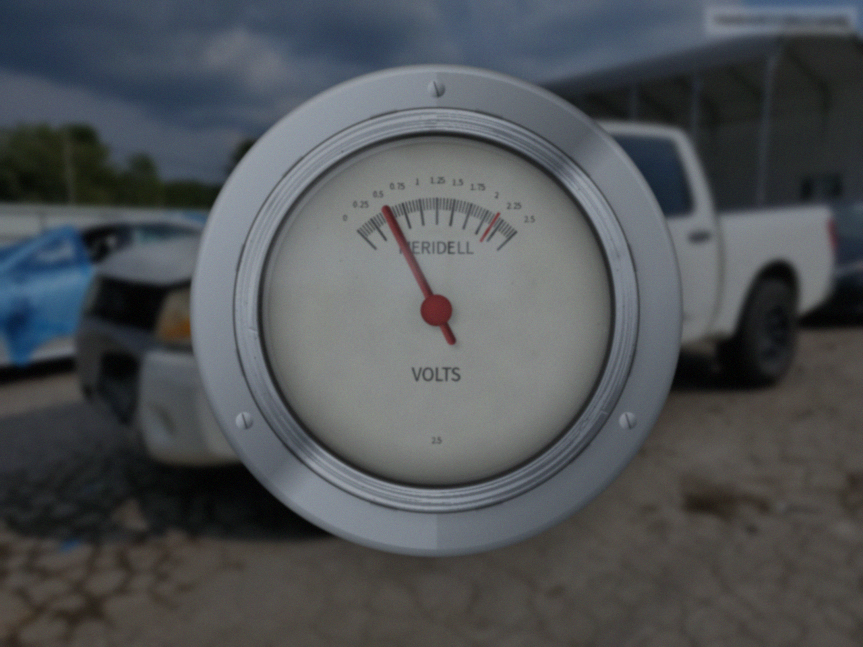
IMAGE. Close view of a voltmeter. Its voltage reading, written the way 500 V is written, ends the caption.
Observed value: 0.5 V
